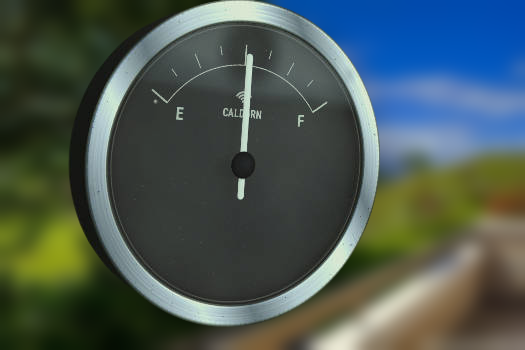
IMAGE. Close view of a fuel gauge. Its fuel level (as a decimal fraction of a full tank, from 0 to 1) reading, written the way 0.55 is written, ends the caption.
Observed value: 0.5
